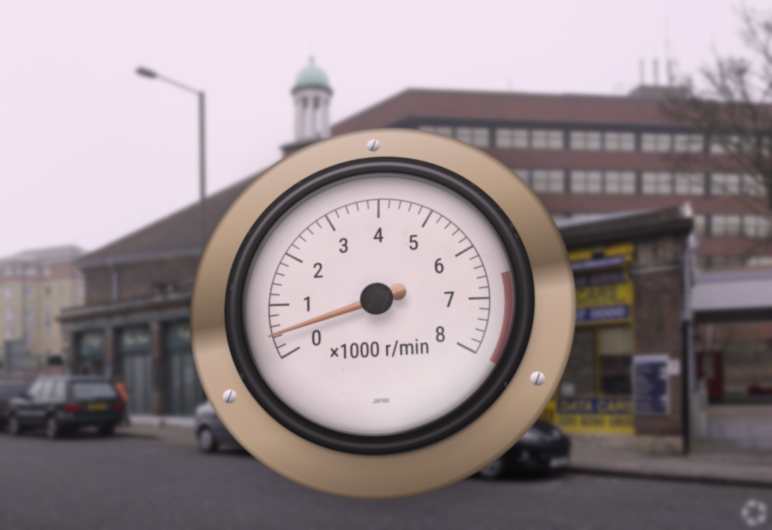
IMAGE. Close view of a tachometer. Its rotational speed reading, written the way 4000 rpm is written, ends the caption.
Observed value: 400 rpm
